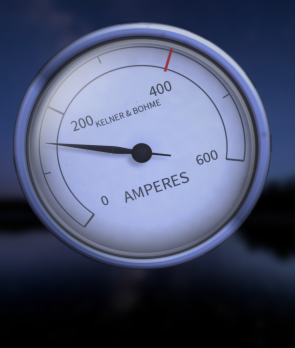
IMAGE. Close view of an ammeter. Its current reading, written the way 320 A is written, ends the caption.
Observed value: 150 A
